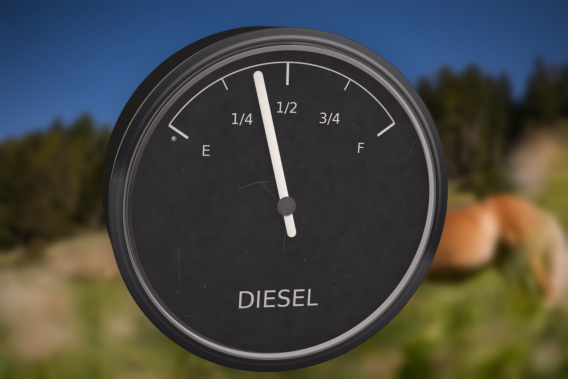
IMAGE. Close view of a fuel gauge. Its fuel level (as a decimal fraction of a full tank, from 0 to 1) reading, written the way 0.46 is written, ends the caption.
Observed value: 0.375
